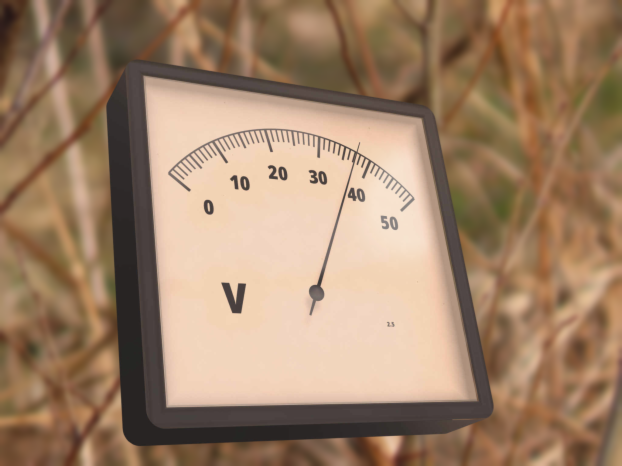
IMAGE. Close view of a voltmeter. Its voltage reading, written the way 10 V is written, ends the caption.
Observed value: 37 V
